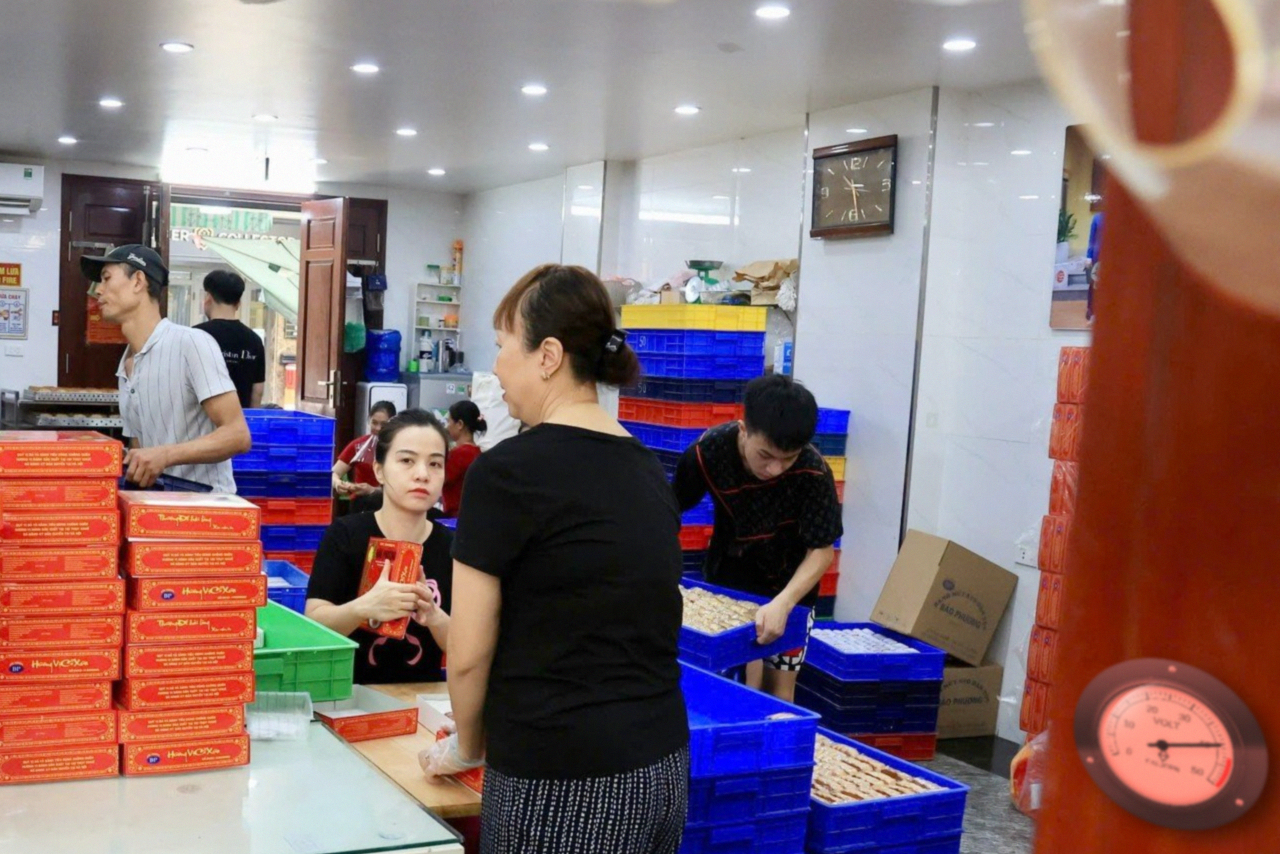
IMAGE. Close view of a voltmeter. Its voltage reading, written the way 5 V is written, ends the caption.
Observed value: 40 V
